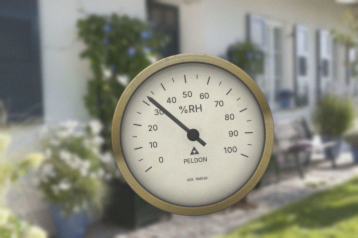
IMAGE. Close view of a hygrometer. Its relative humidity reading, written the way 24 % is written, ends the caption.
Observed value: 32.5 %
